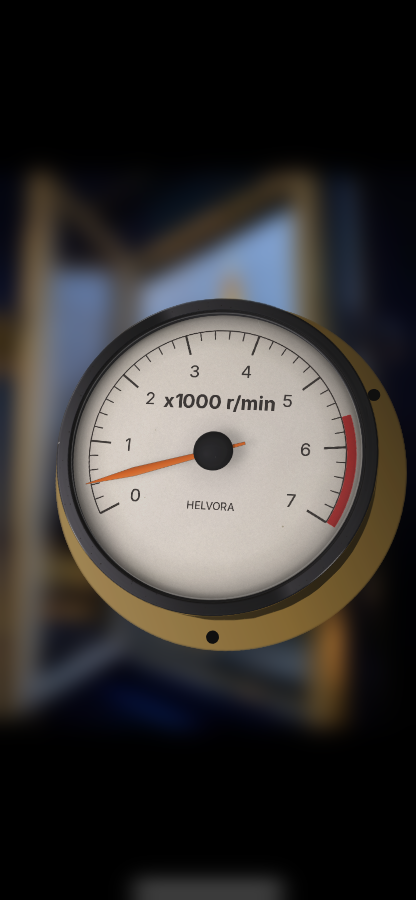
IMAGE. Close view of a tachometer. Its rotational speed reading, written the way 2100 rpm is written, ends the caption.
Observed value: 400 rpm
